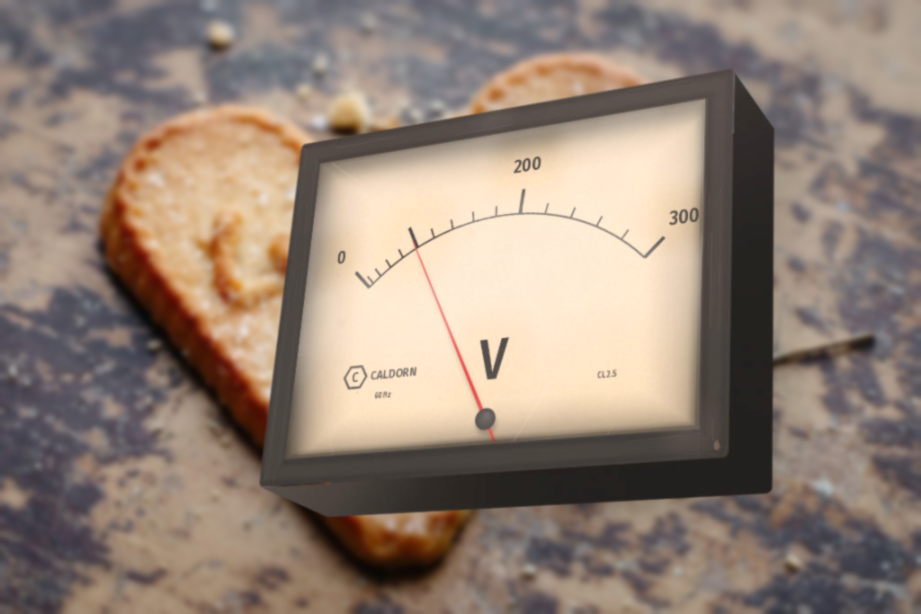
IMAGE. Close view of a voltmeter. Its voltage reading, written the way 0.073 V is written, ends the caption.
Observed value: 100 V
